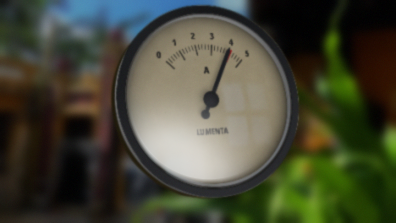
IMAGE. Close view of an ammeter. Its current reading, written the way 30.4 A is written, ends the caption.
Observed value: 4 A
